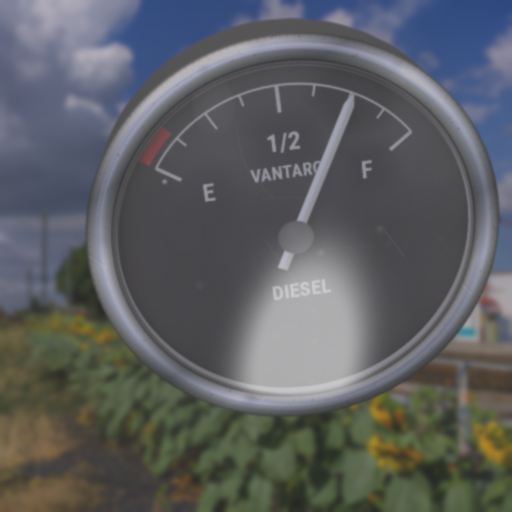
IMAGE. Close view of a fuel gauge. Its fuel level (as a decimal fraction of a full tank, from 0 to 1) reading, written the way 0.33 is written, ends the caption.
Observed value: 0.75
